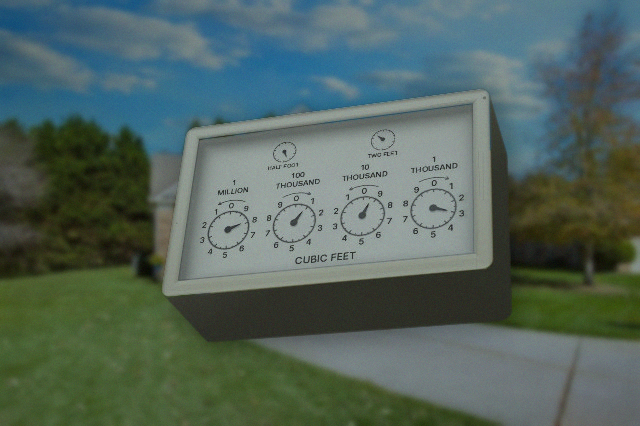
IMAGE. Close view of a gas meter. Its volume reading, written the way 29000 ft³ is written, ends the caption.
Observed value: 809300 ft³
